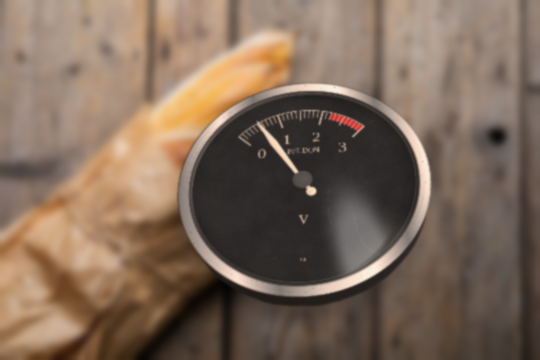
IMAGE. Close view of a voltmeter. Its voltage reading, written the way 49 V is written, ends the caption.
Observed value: 0.5 V
